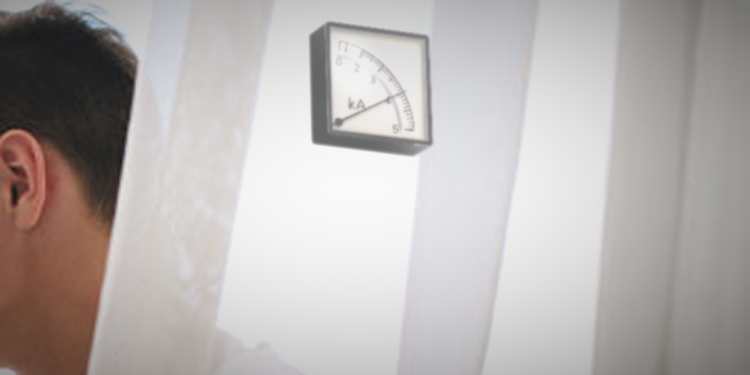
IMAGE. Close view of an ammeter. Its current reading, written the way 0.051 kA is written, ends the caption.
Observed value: 4 kA
